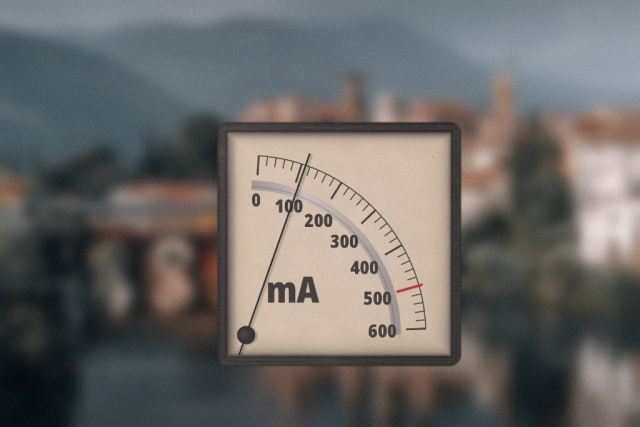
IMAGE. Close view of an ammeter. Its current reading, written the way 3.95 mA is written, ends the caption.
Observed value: 110 mA
